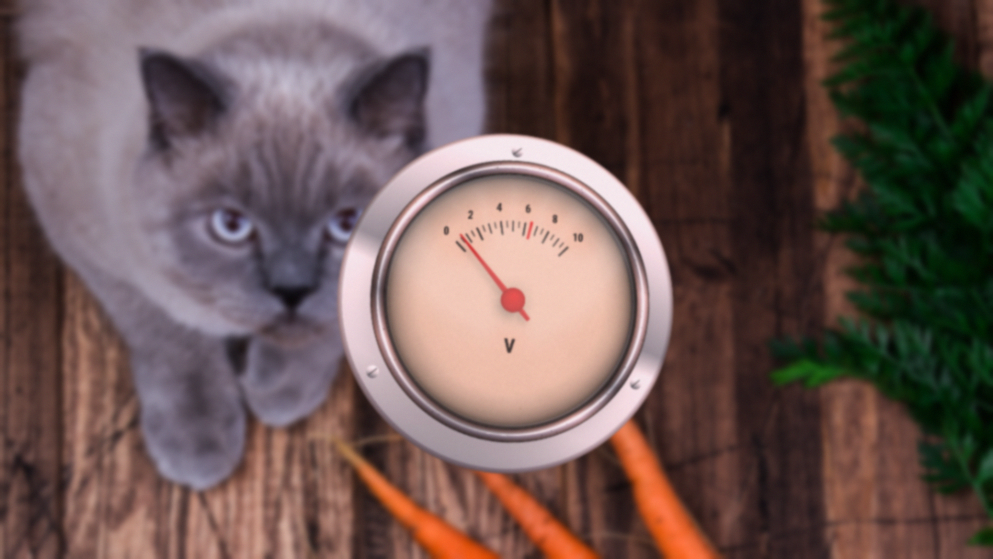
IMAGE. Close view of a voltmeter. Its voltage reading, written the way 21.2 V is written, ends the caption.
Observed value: 0.5 V
